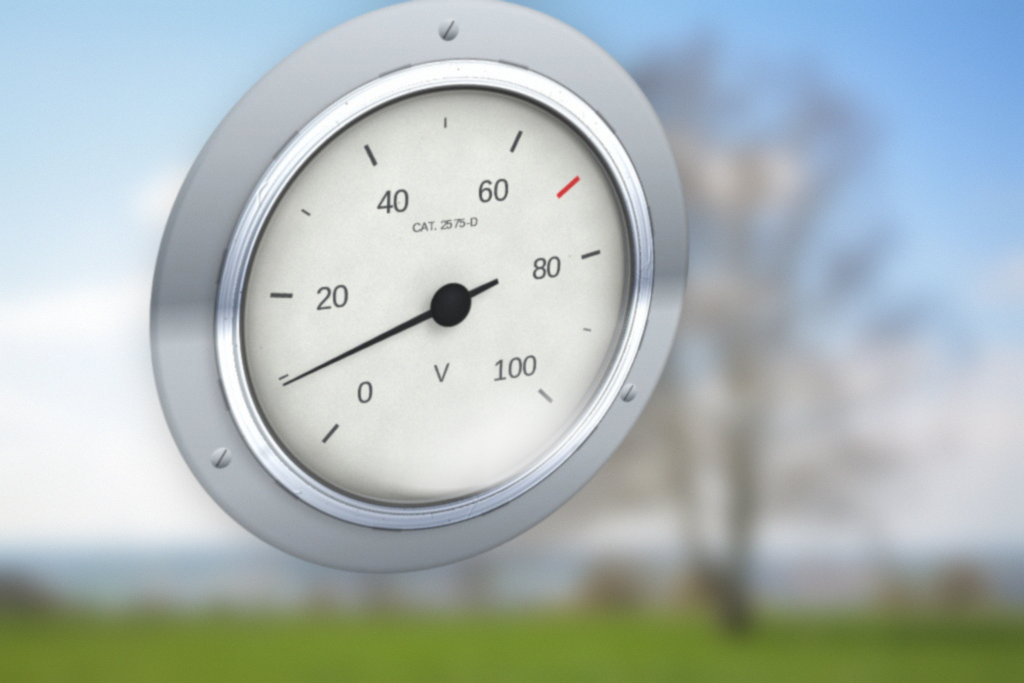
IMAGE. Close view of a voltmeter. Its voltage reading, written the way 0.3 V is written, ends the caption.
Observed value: 10 V
